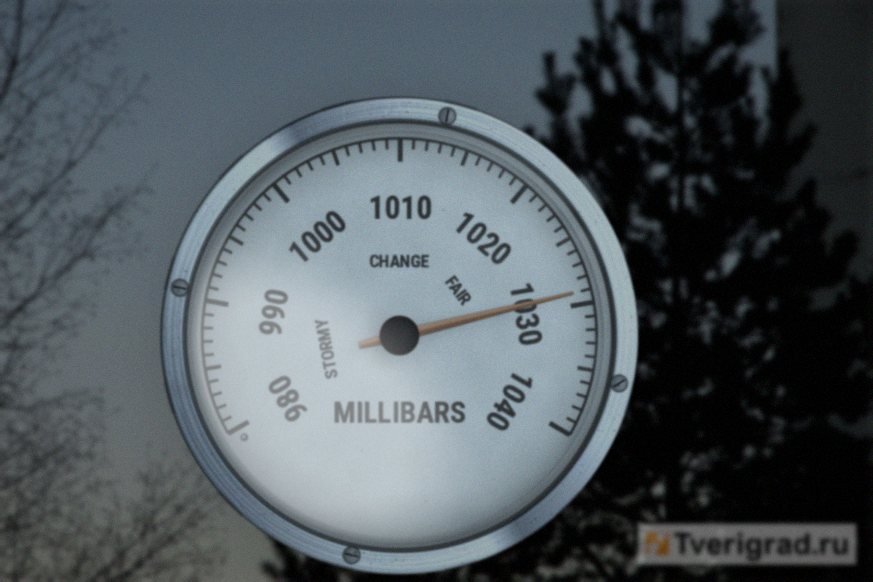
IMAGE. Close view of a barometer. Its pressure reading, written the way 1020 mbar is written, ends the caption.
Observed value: 1029 mbar
